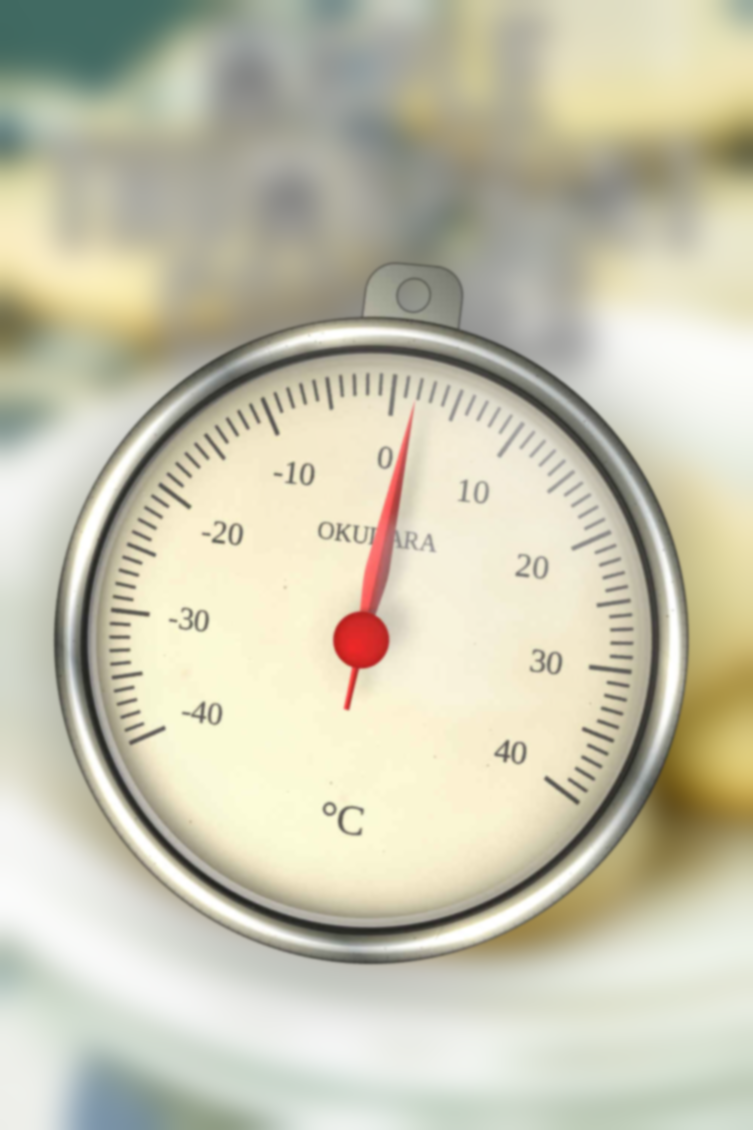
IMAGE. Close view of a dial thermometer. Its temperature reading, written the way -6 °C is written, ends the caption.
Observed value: 2 °C
